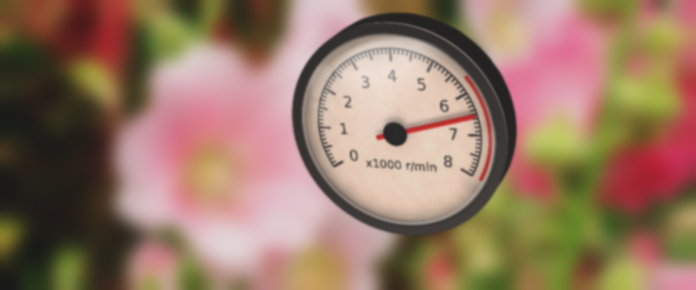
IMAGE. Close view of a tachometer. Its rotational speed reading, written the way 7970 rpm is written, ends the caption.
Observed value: 6500 rpm
